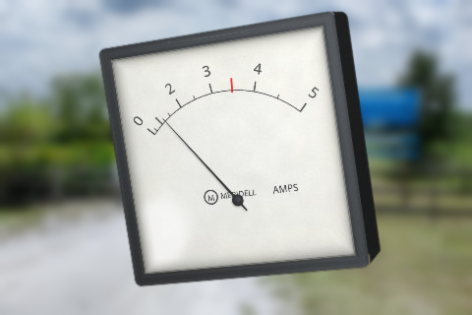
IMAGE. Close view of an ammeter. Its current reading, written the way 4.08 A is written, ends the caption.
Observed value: 1.25 A
